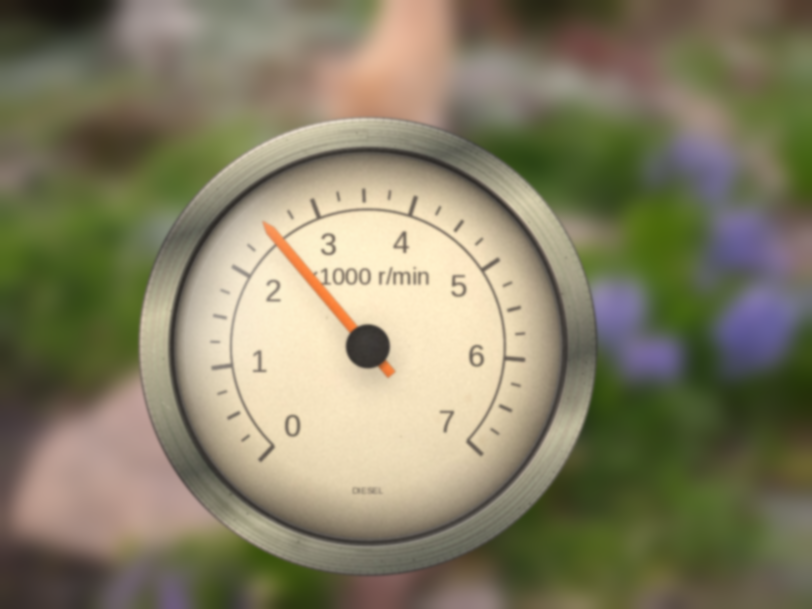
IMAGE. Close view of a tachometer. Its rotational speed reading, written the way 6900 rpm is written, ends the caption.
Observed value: 2500 rpm
